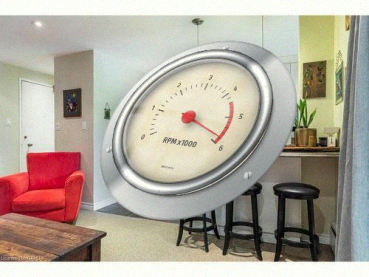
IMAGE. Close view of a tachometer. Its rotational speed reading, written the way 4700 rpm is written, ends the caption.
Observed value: 5800 rpm
